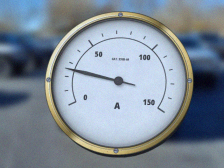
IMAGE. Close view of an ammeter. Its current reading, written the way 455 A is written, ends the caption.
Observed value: 25 A
